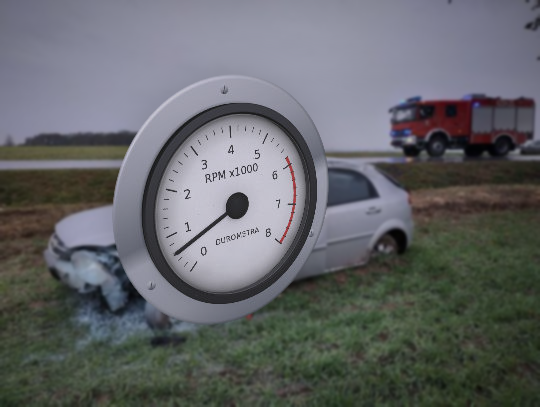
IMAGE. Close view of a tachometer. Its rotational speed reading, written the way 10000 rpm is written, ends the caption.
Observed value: 600 rpm
